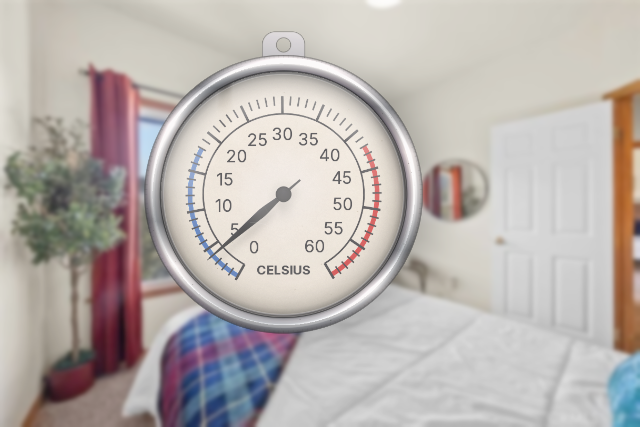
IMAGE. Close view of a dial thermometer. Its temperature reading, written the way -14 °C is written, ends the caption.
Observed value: 4 °C
